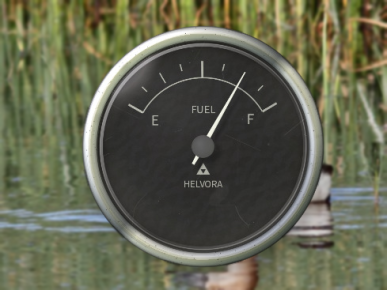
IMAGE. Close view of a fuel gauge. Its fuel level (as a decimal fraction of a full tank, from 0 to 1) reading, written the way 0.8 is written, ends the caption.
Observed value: 0.75
